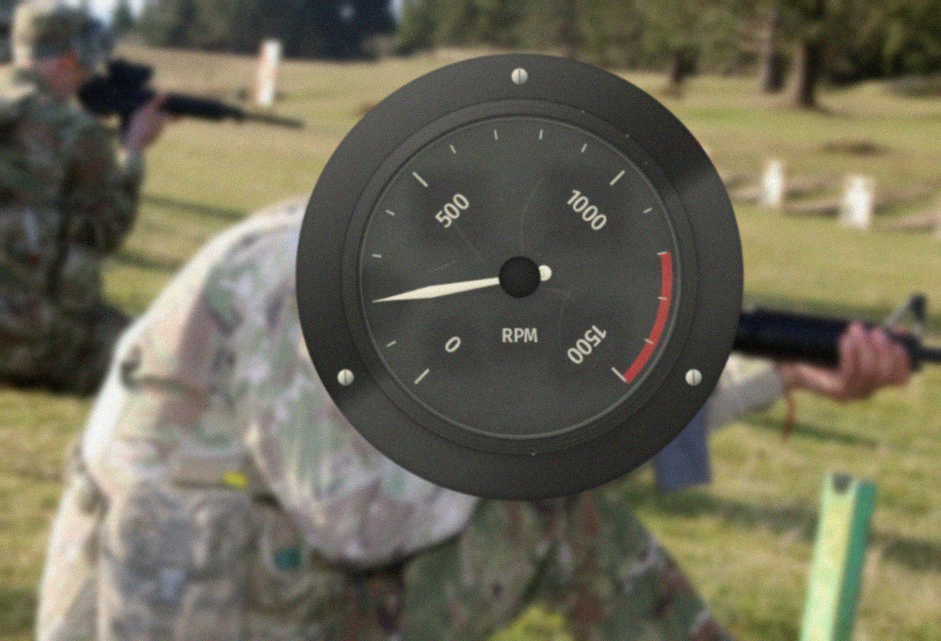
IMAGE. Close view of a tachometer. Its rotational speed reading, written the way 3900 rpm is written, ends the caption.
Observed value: 200 rpm
